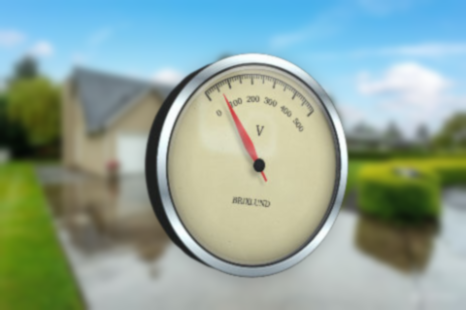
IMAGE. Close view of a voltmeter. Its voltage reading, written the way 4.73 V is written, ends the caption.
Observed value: 50 V
